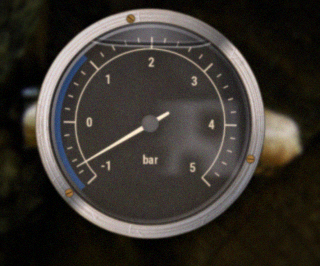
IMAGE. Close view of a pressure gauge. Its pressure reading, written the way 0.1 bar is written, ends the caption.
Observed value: -0.7 bar
